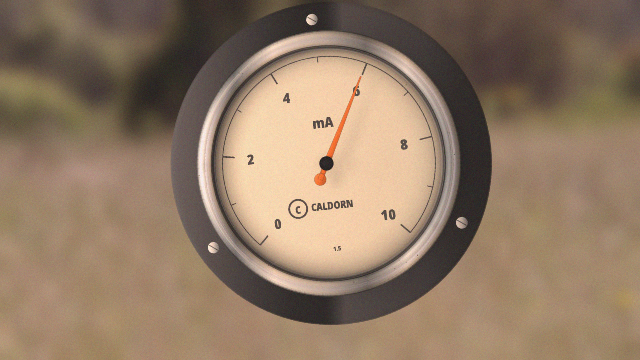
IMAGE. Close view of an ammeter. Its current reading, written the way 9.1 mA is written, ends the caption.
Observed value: 6 mA
